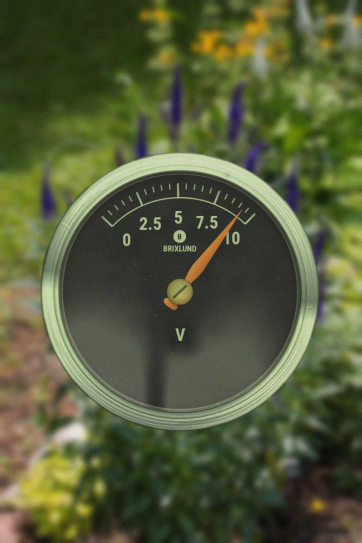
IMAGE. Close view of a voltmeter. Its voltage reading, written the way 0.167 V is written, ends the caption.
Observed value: 9.25 V
